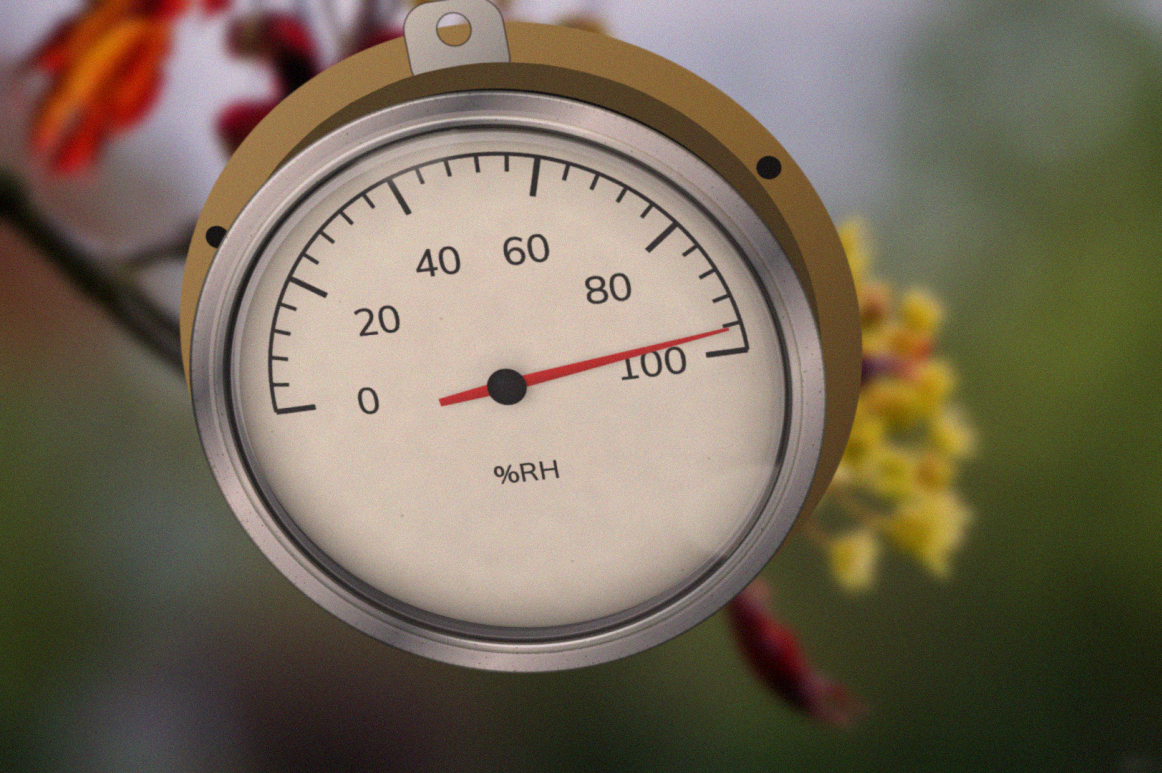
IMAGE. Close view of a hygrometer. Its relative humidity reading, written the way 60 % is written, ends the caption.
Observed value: 96 %
